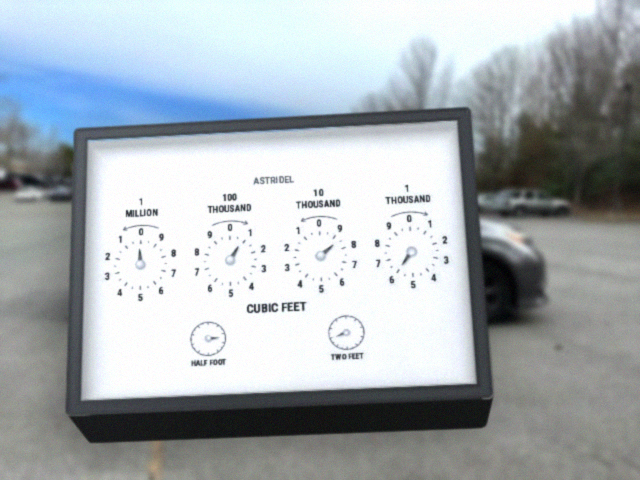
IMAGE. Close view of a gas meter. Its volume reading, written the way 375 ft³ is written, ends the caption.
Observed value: 8600 ft³
